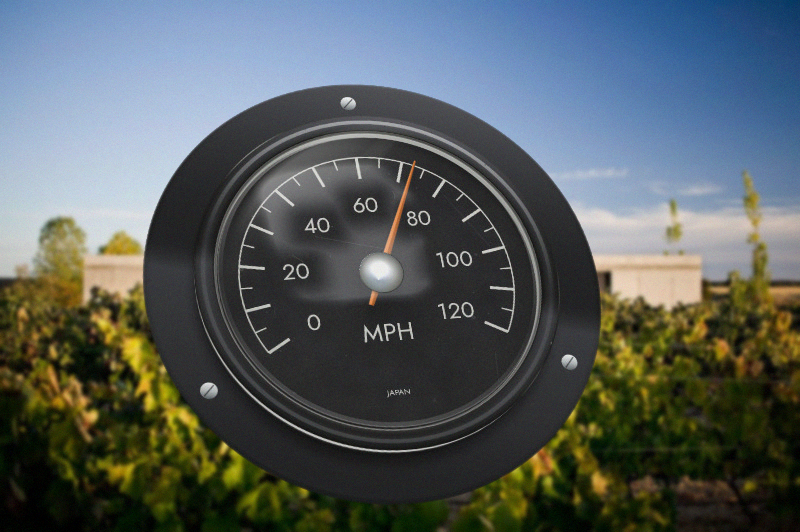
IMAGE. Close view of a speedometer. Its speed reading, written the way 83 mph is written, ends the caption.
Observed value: 72.5 mph
